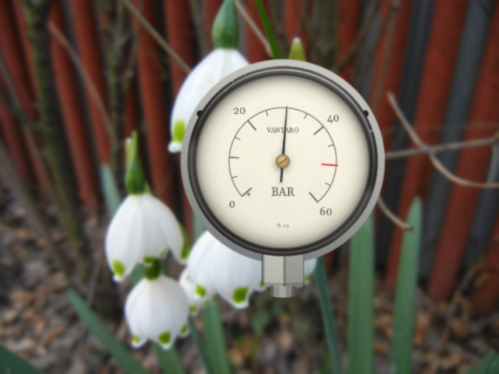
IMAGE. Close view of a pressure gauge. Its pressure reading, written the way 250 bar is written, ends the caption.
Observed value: 30 bar
